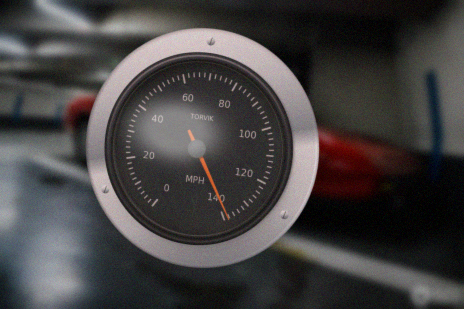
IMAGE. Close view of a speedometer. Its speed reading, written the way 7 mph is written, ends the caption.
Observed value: 138 mph
